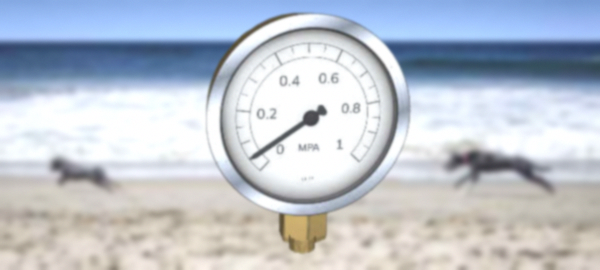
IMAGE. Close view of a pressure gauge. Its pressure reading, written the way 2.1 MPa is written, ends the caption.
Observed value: 0.05 MPa
